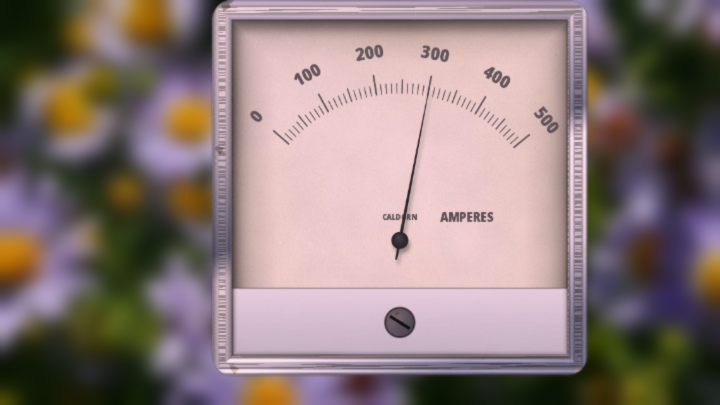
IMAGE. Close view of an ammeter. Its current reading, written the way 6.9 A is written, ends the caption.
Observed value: 300 A
